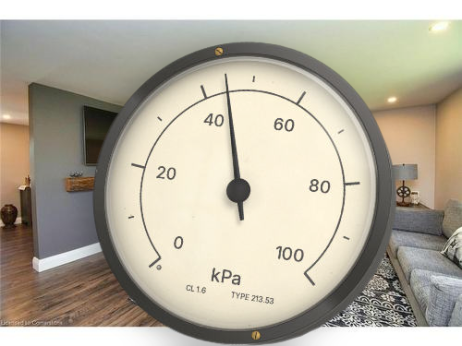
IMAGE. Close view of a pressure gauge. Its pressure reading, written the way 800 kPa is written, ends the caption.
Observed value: 45 kPa
